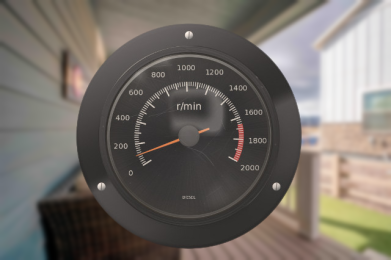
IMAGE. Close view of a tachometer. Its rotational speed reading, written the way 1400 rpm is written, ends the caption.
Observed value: 100 rpm
